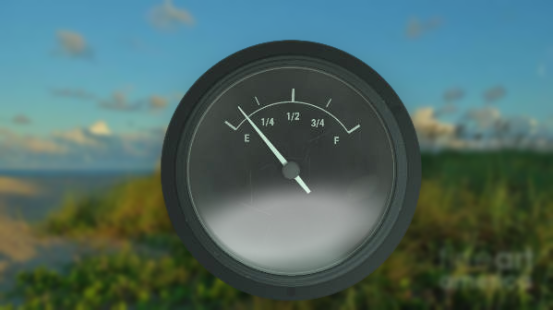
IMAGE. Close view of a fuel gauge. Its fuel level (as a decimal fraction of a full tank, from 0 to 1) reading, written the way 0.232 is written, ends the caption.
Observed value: 0.125
